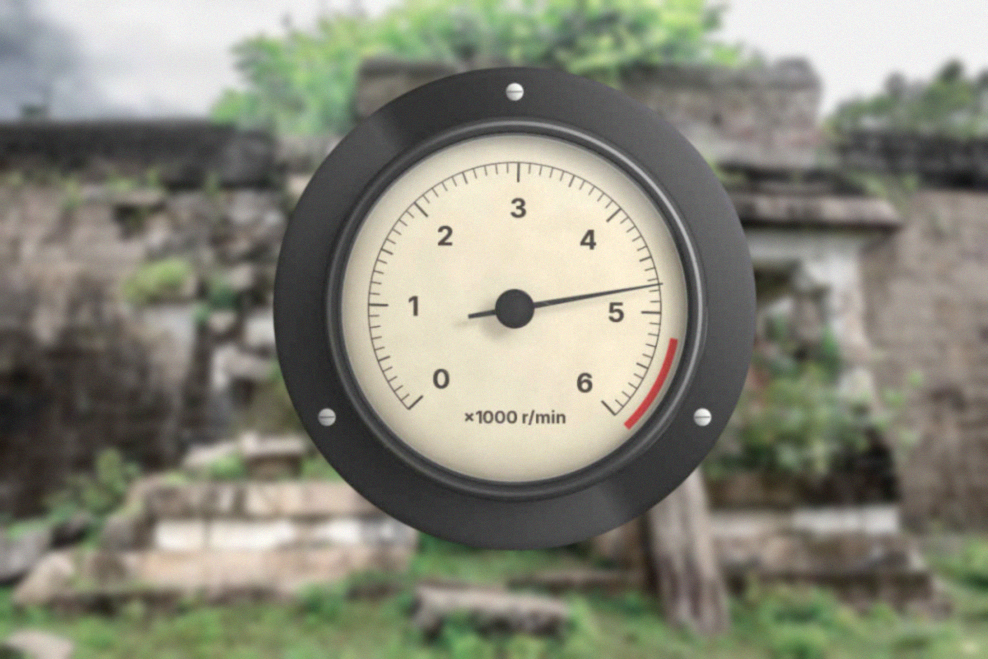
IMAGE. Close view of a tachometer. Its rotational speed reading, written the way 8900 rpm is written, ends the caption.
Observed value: 4750 rpm
